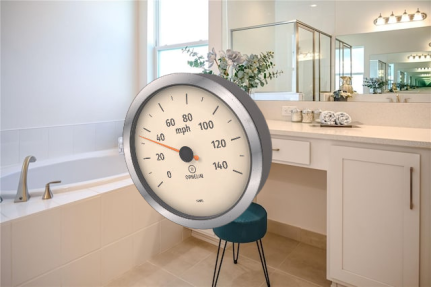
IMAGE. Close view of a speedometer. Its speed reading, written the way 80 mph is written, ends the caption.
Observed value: 35 mph
